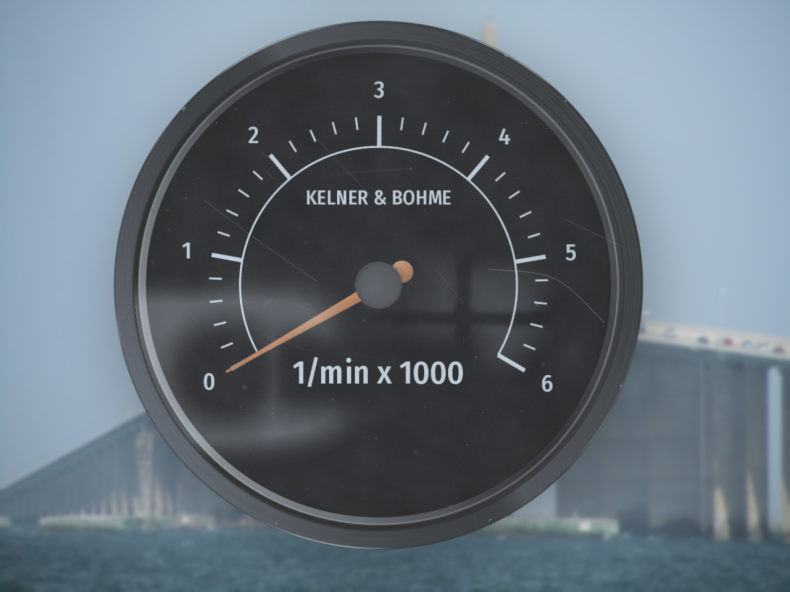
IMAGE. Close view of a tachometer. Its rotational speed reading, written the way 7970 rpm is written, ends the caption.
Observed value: 0 rpm
